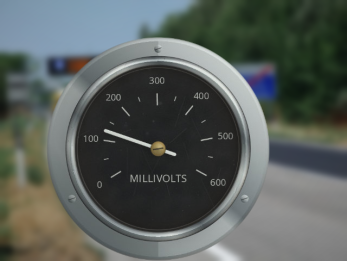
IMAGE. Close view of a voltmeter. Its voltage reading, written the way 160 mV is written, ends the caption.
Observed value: 125 mV
